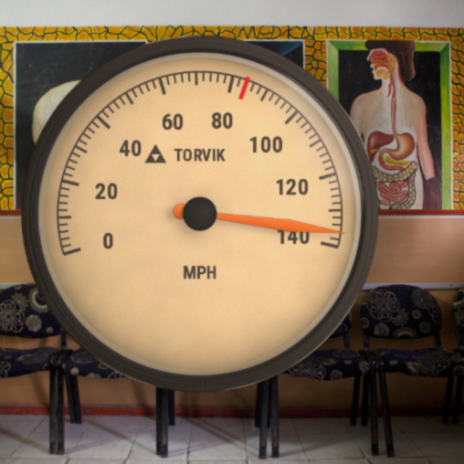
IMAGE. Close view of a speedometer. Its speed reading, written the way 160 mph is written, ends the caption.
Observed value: 136 mph
